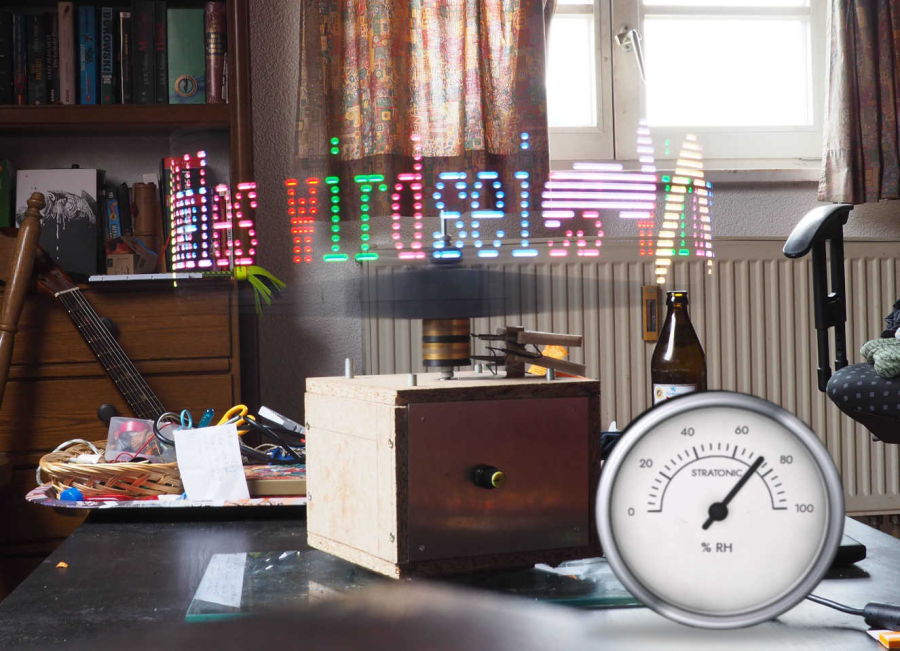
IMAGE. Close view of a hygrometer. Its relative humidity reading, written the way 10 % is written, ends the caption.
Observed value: 72 %
